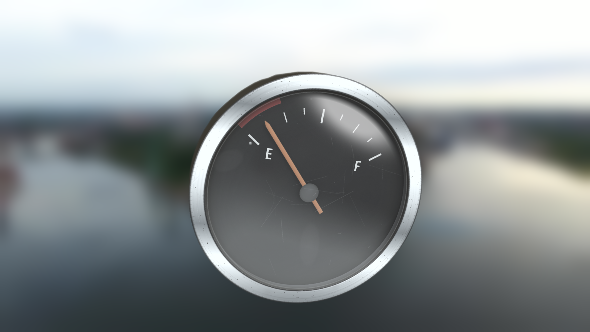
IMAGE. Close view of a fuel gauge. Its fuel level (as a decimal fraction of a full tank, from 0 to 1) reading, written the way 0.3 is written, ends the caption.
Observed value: 0.125
